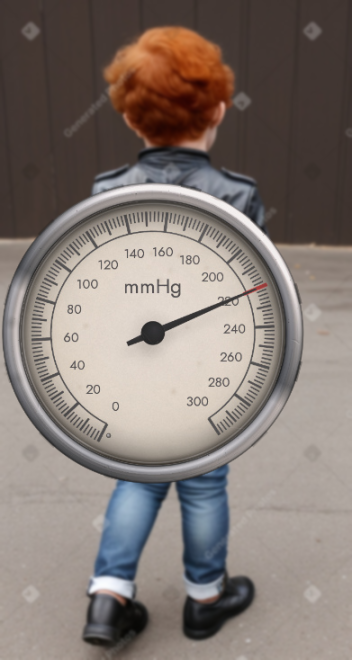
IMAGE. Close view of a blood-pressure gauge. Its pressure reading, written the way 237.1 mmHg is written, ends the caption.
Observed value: 220 mmHg
